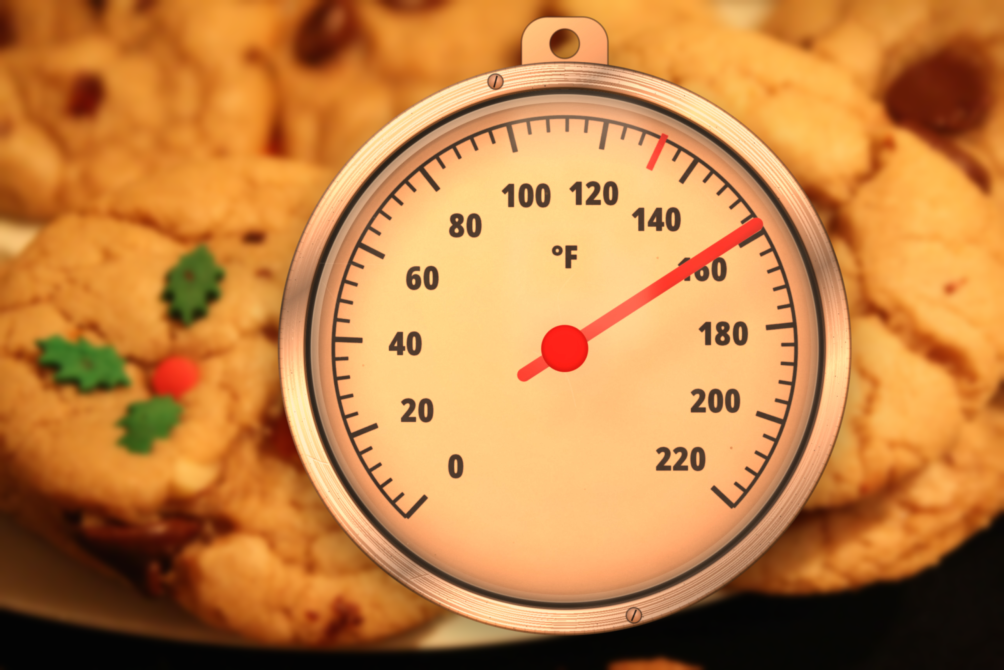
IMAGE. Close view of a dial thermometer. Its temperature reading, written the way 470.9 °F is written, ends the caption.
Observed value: 158 °F
